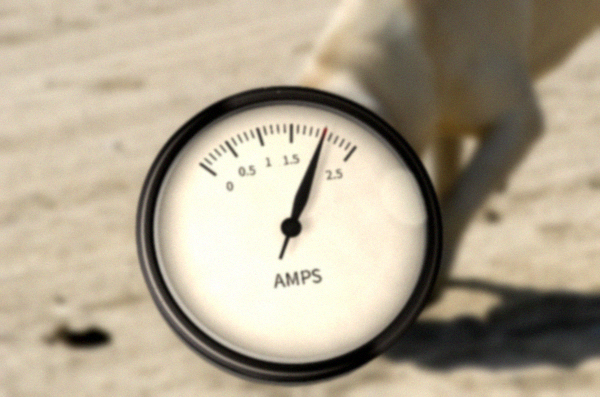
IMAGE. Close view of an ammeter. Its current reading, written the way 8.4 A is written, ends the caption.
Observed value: 2 A
